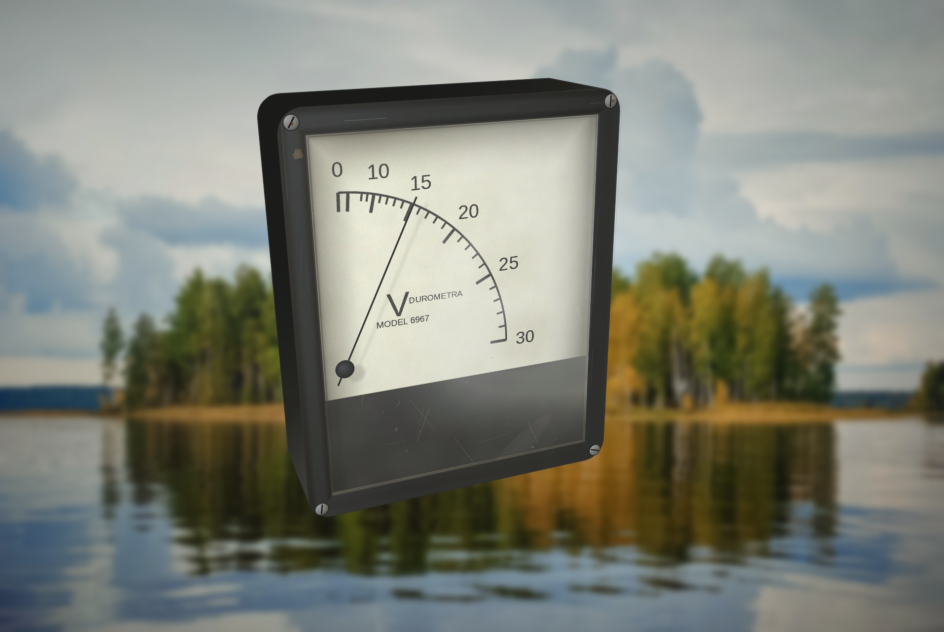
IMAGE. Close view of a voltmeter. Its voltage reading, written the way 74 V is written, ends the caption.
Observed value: 15 V
